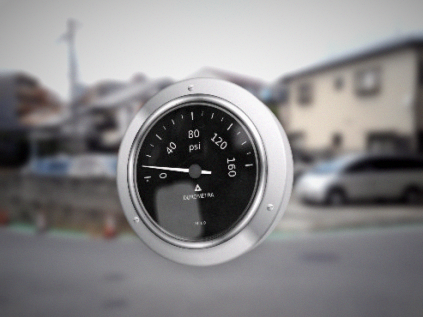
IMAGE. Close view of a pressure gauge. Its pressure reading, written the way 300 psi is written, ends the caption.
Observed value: 10 psi
